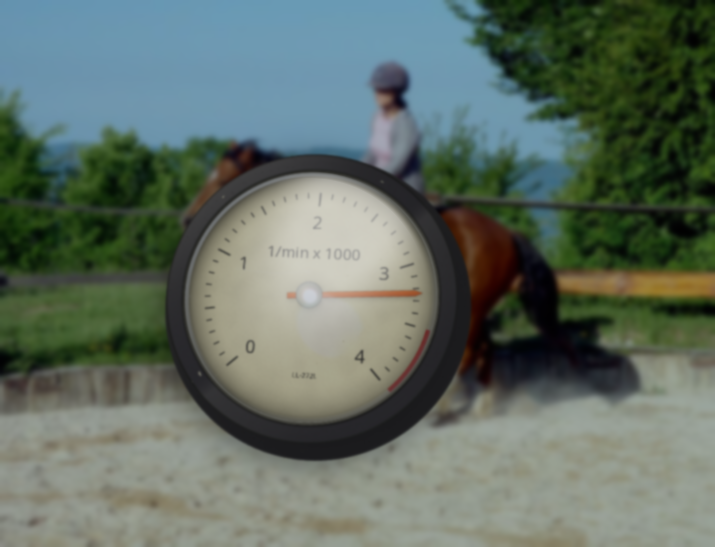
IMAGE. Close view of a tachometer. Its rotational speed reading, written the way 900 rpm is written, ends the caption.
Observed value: 3250 rpm
